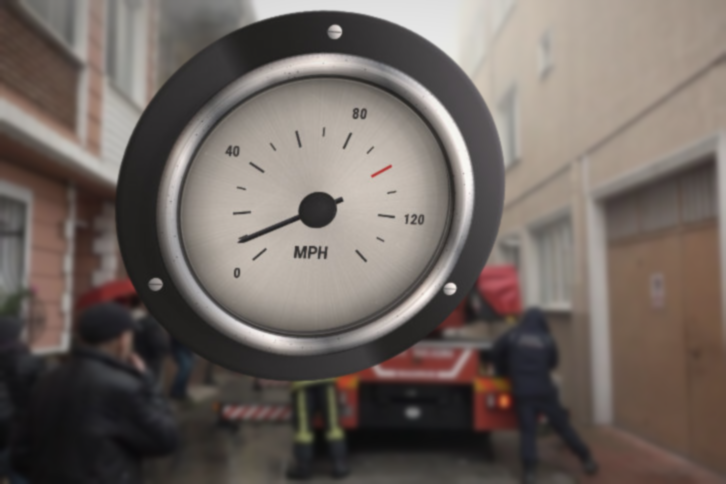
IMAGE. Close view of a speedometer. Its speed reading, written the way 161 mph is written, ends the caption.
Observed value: 10 mph
